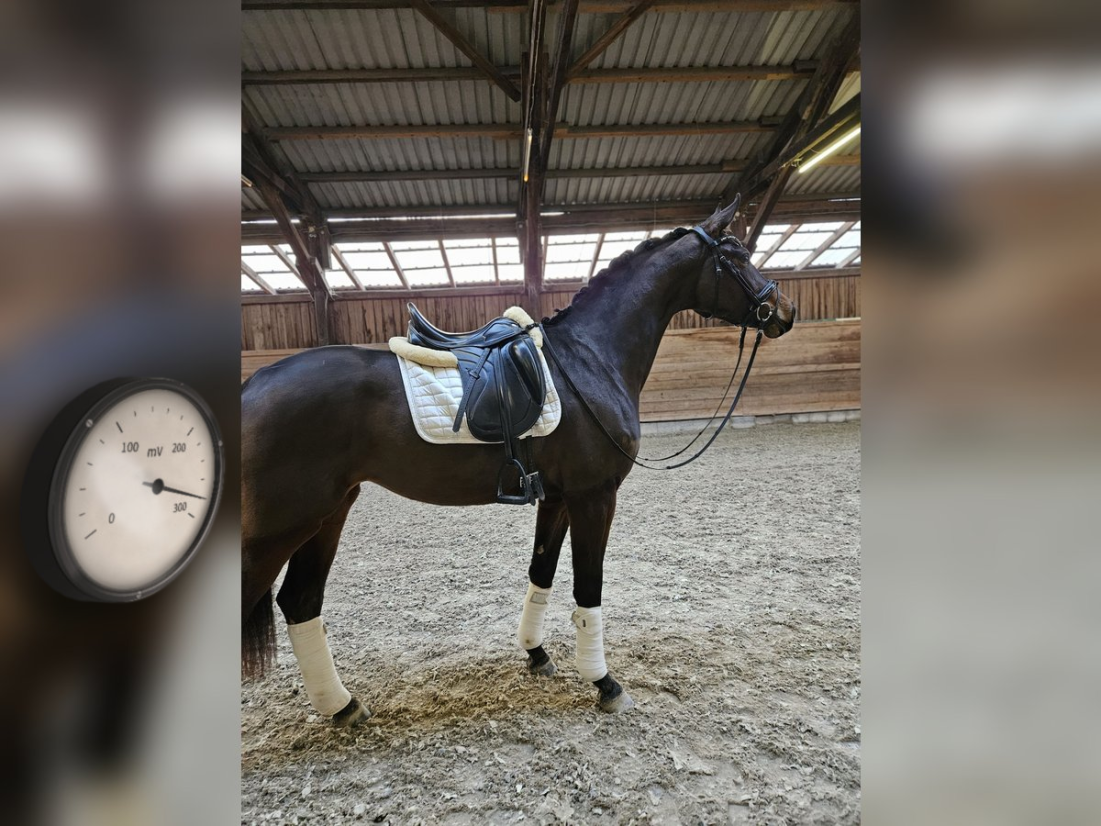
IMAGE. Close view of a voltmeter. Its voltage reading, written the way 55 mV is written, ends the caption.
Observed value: 280 mV
